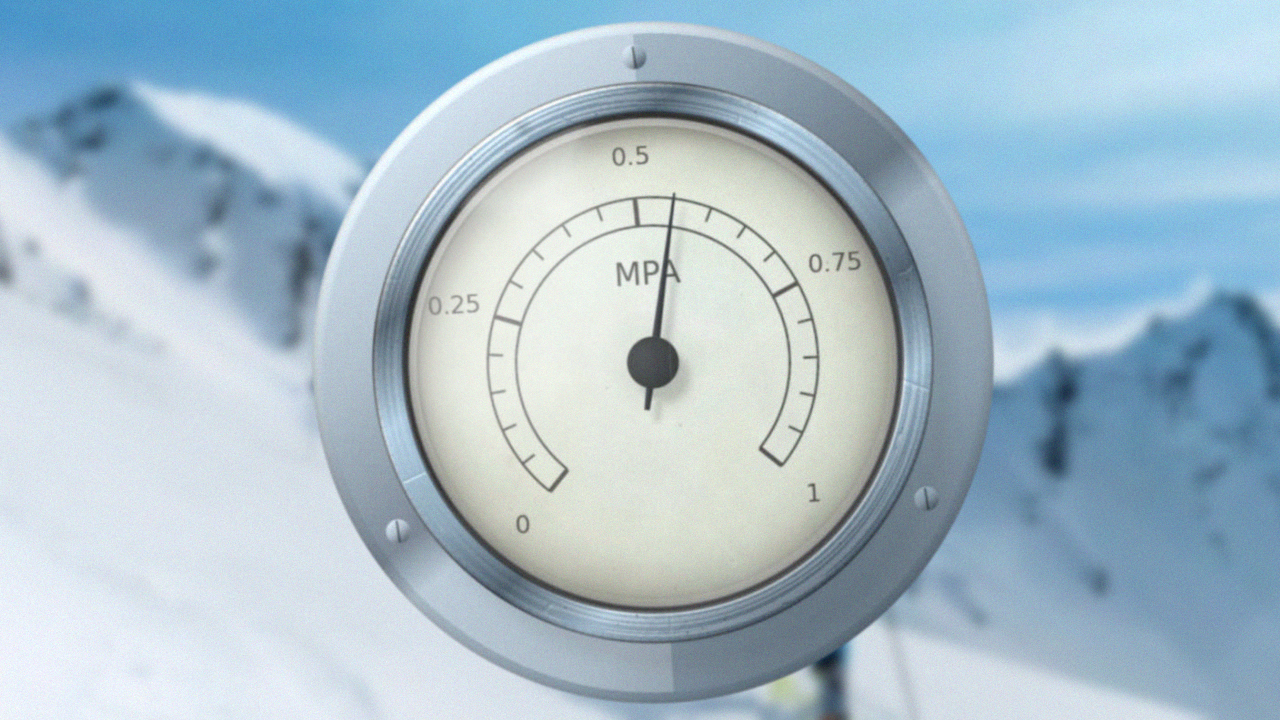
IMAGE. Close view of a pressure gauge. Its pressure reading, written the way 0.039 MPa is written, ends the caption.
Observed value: 0.55 MPa
